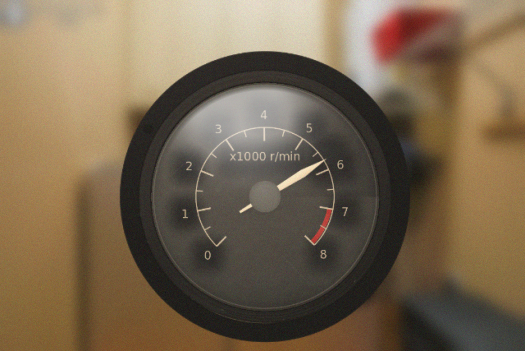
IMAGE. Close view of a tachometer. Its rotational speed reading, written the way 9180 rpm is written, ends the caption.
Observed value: 5750 rpm
